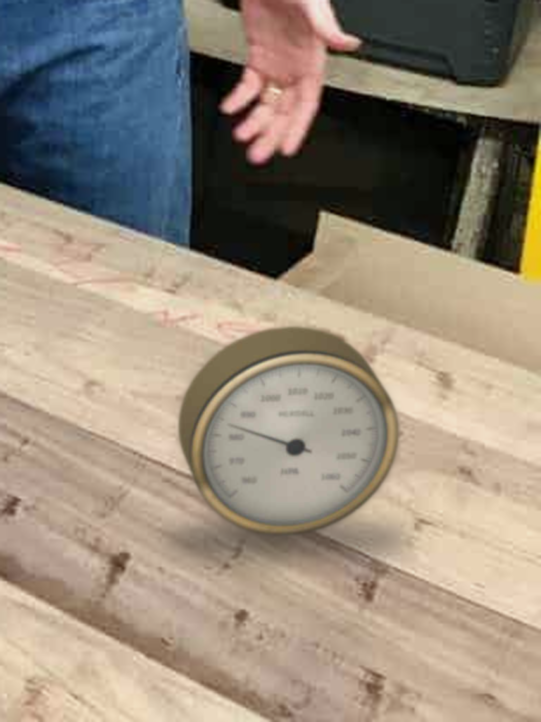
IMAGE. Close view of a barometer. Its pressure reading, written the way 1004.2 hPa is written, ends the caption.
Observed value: 985 hPa
